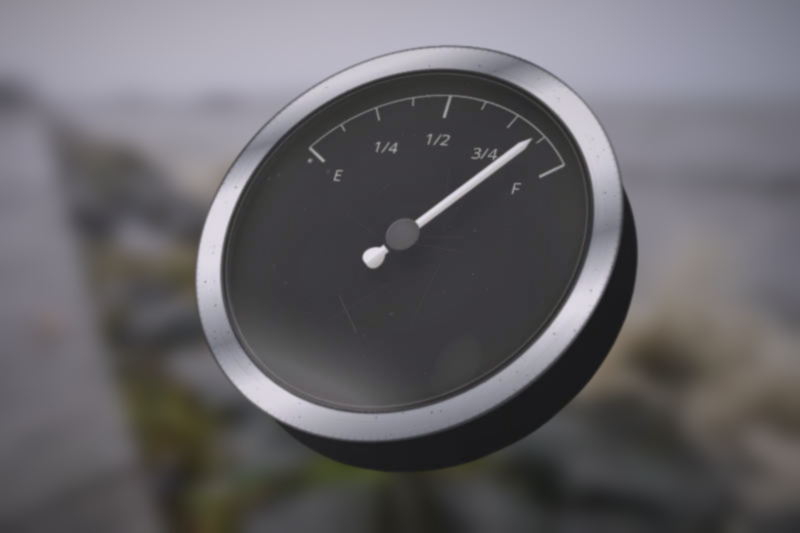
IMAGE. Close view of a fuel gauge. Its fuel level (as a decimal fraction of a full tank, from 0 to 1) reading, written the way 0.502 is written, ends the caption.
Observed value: 0.875
